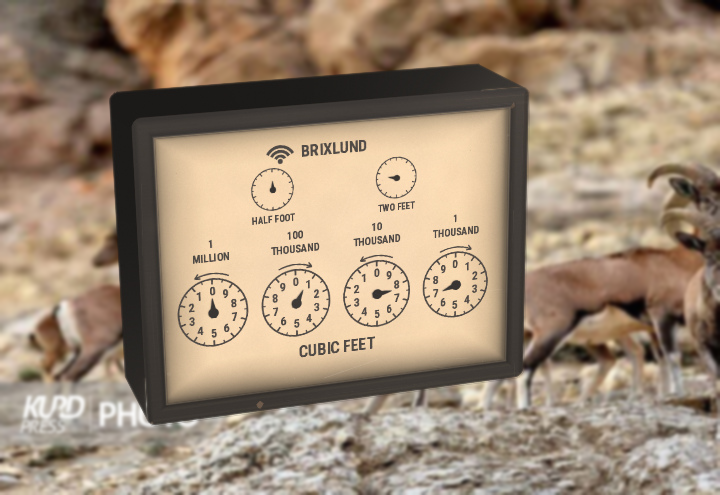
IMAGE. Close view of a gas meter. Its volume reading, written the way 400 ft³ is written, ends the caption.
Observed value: 7700 ft³
